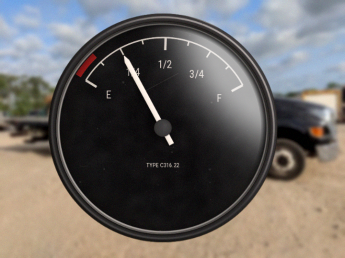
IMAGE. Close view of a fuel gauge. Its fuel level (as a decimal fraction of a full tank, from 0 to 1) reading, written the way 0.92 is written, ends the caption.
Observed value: 0.25
